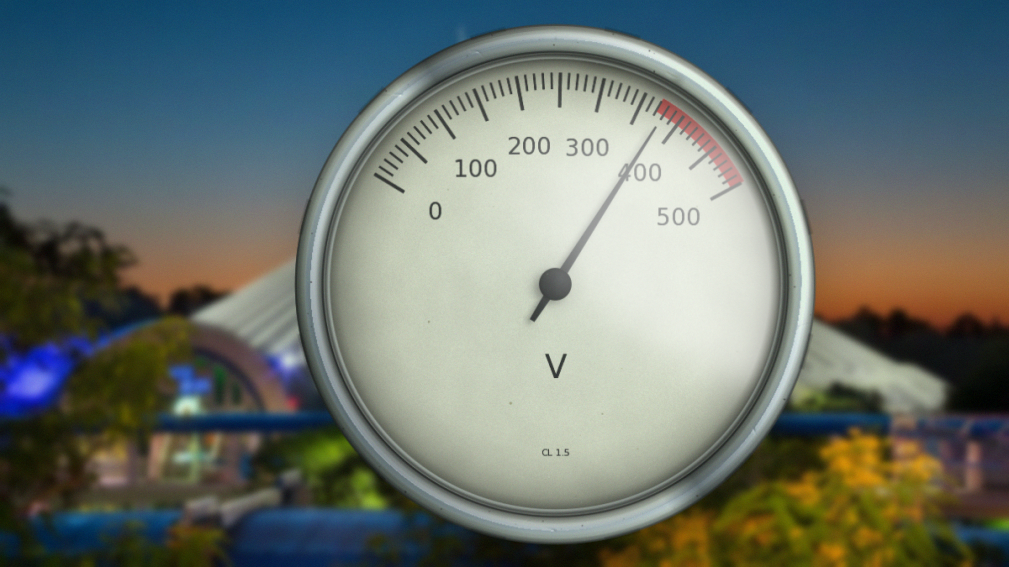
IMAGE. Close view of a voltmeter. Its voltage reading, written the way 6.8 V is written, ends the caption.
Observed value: 380 V
